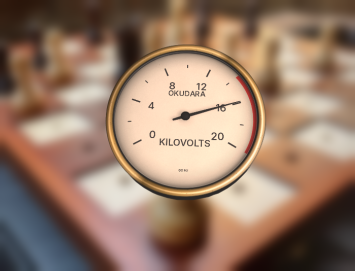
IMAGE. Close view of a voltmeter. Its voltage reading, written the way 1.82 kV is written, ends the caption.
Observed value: 16 kV
